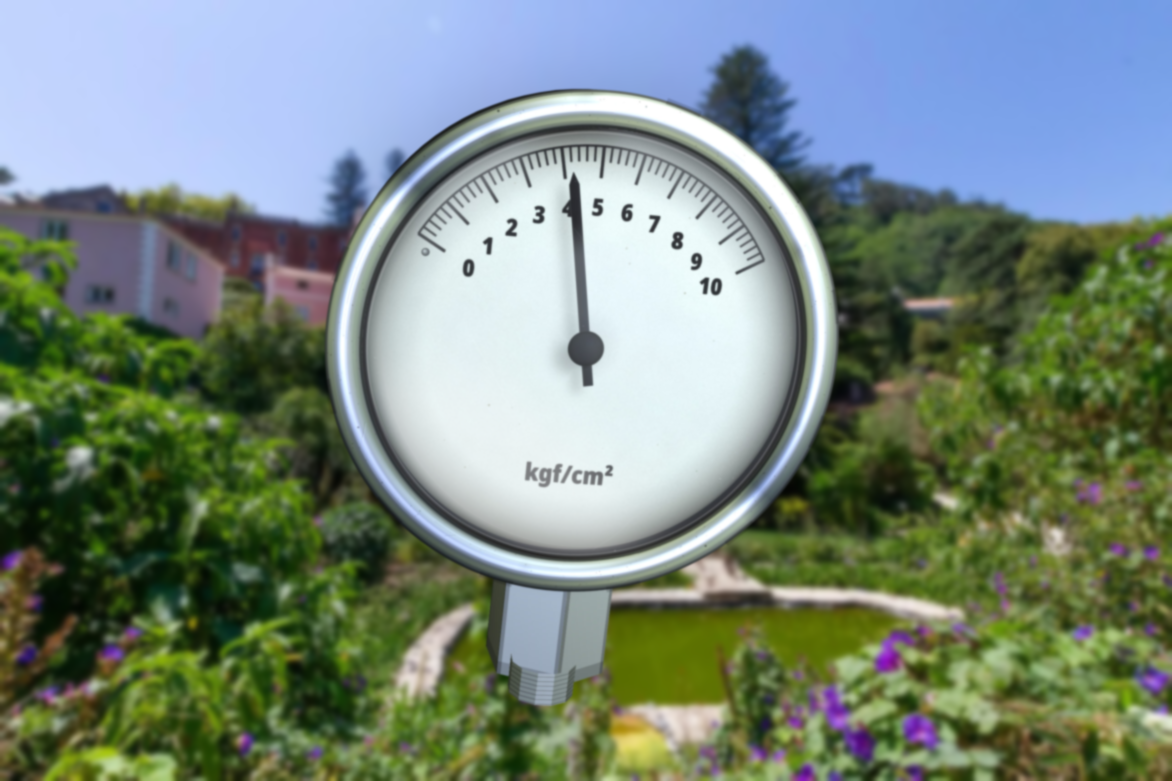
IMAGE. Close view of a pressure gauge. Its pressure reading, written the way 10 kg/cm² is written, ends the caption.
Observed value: 4.2 kg/cm²
